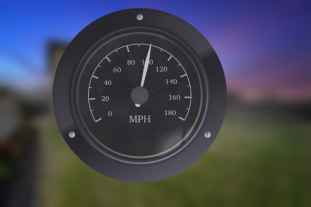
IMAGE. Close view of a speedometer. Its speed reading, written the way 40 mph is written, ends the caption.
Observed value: 100 mph
